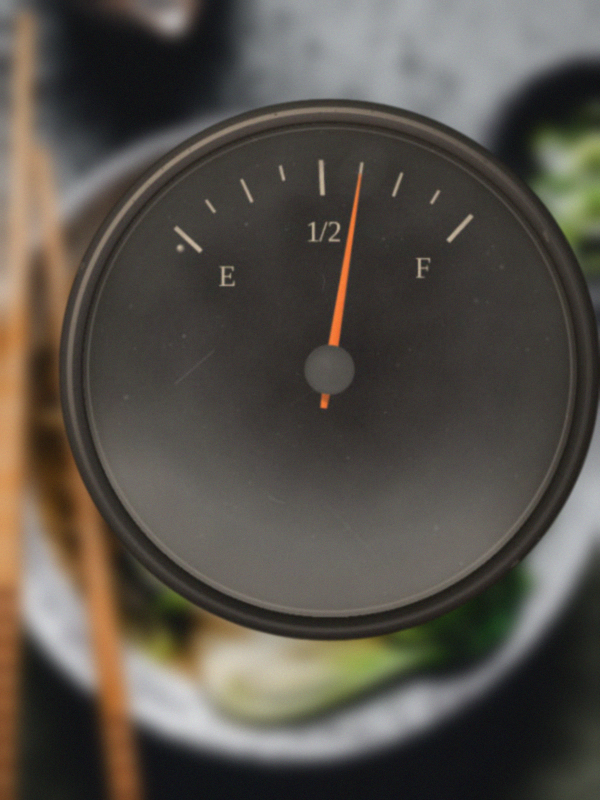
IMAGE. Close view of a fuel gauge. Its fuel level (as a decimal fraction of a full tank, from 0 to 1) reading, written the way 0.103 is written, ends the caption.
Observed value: 0.625
